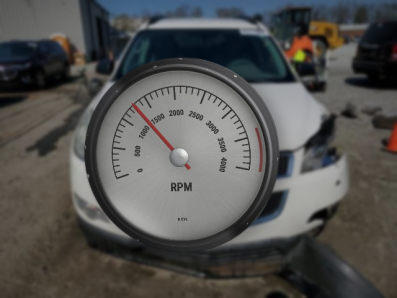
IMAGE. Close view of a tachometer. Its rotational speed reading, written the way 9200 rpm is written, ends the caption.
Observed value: 1300 rpm
